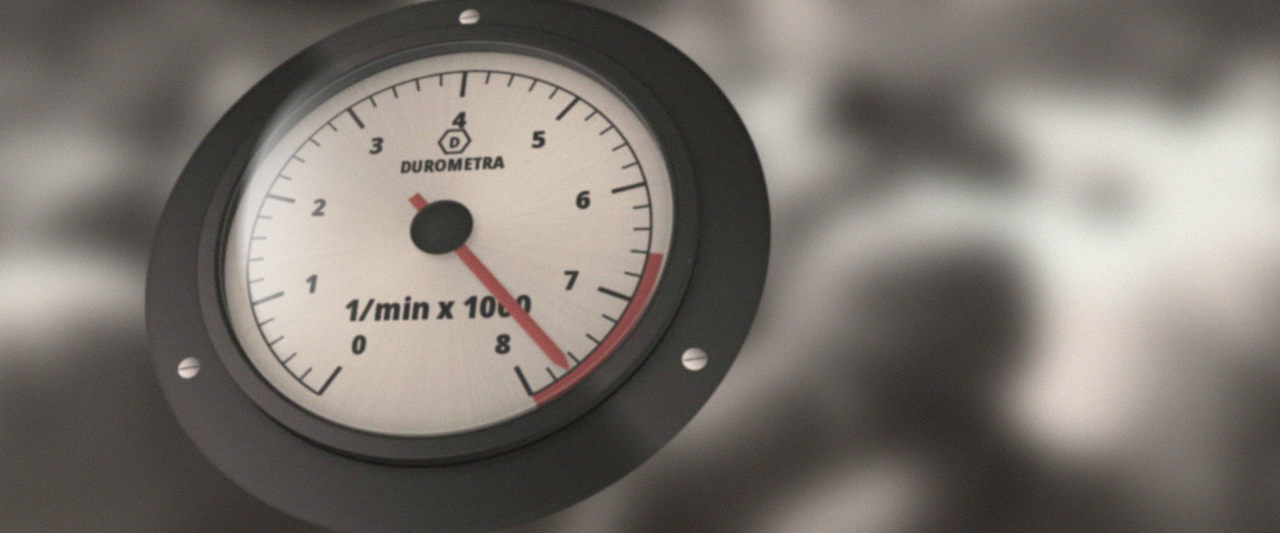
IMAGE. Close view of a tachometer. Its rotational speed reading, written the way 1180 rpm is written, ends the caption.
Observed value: 7700 rpm
